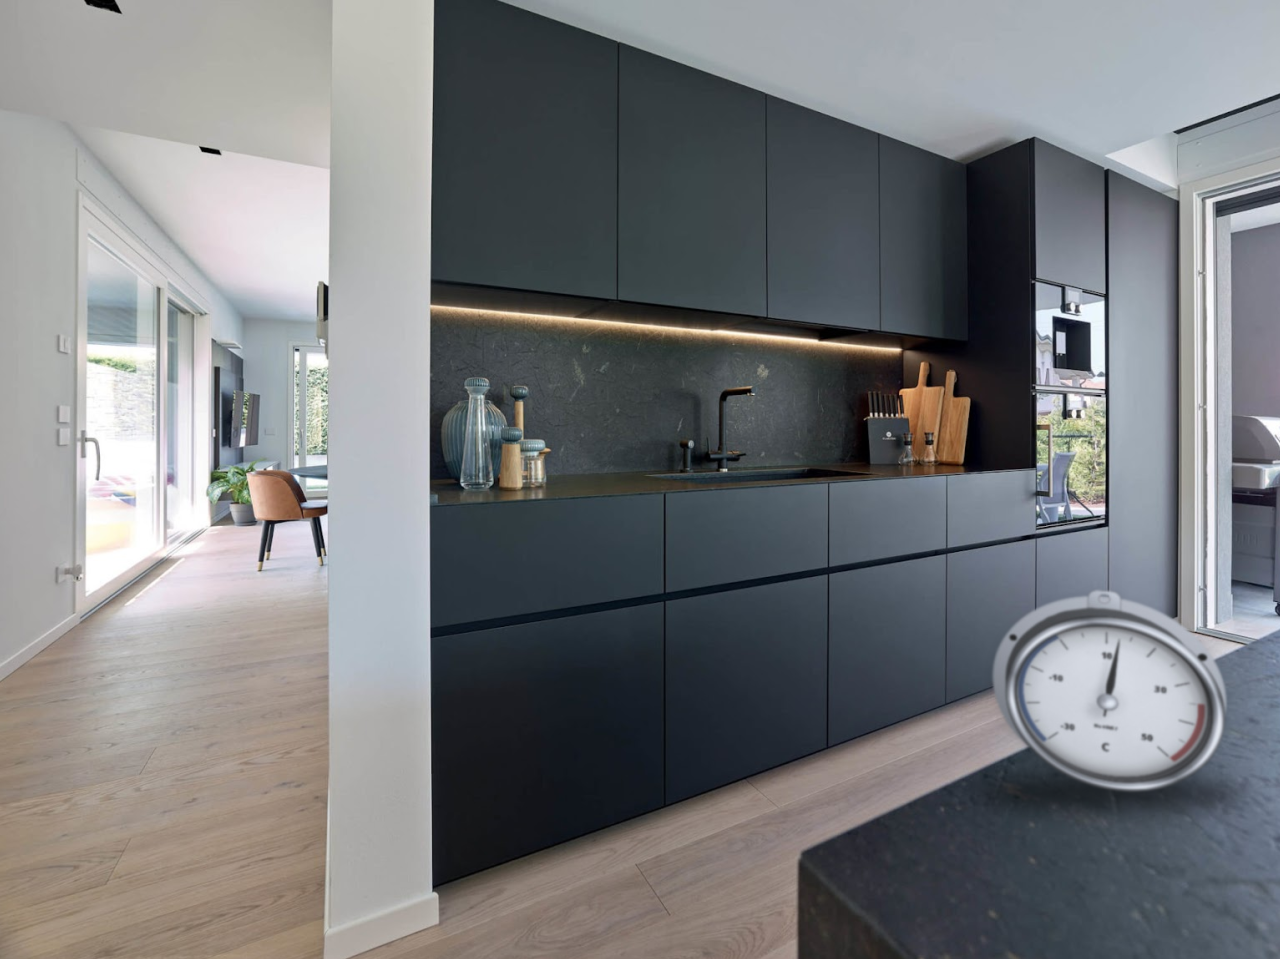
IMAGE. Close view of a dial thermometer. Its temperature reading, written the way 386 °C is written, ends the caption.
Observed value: 12.5 °C
